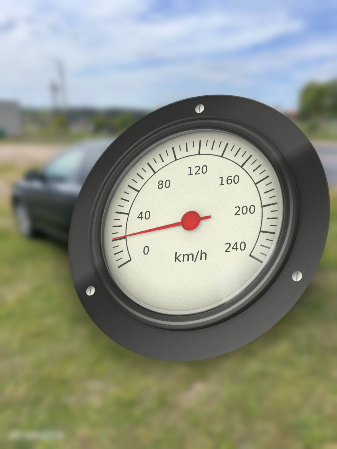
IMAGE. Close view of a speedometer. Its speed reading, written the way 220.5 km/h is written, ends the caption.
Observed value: 20 km/h
